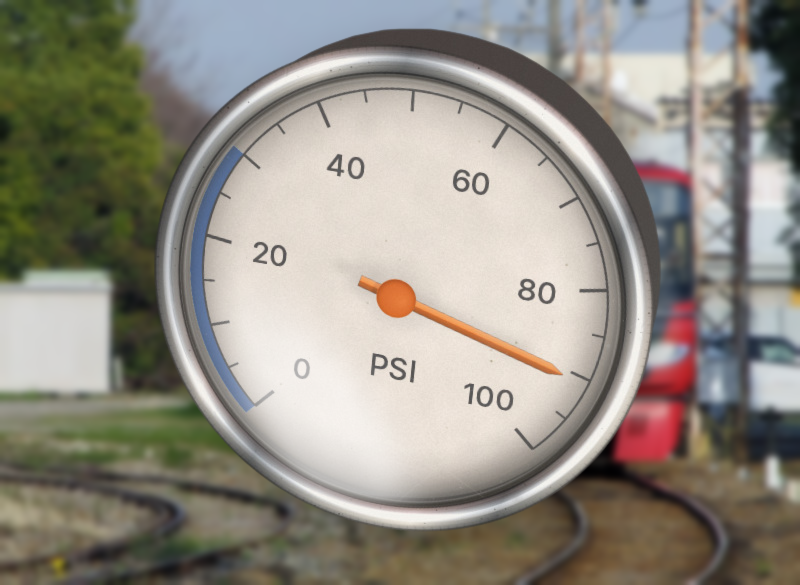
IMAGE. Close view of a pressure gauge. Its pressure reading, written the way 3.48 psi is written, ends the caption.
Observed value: 90 psi
